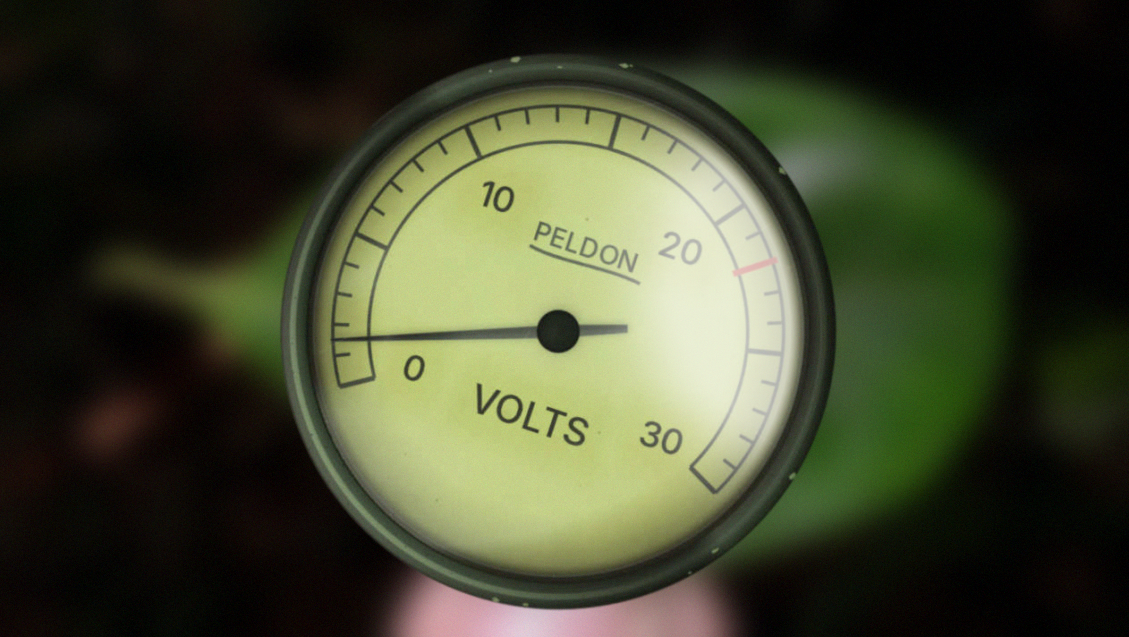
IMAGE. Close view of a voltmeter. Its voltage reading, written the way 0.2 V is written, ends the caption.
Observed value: 1.5 V
